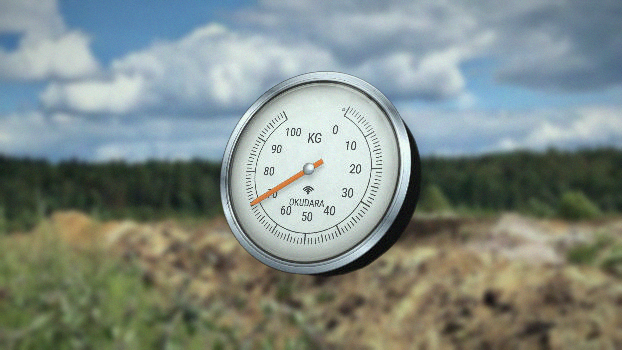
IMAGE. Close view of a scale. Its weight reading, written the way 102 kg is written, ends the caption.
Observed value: 70 kg
